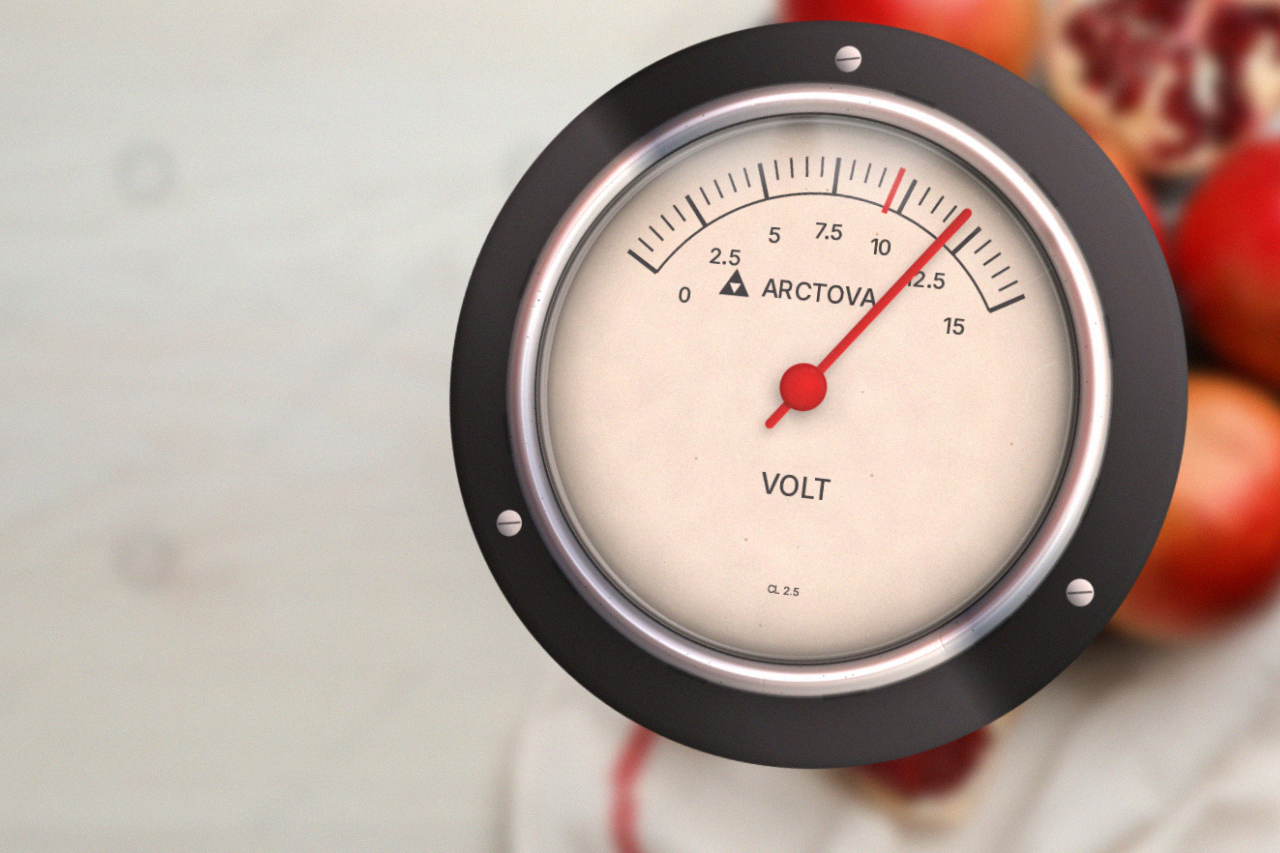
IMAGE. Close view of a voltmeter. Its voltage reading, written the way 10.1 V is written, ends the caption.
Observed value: 12 V
